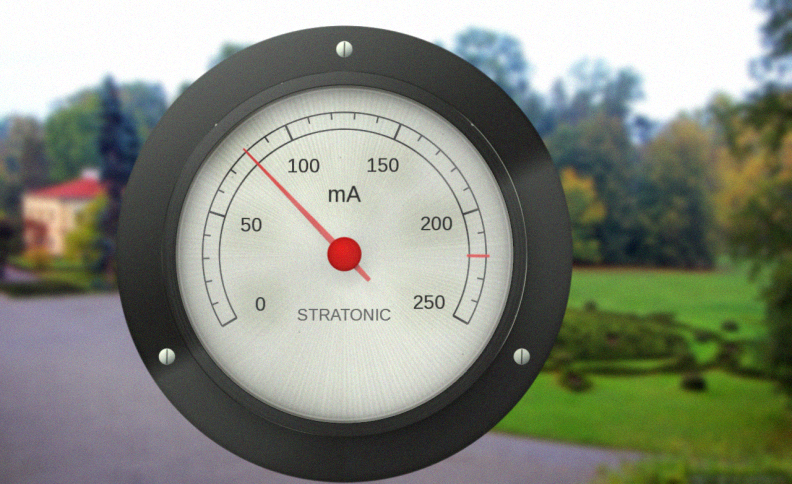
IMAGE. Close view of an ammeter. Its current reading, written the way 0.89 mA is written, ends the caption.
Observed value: 80 mA
